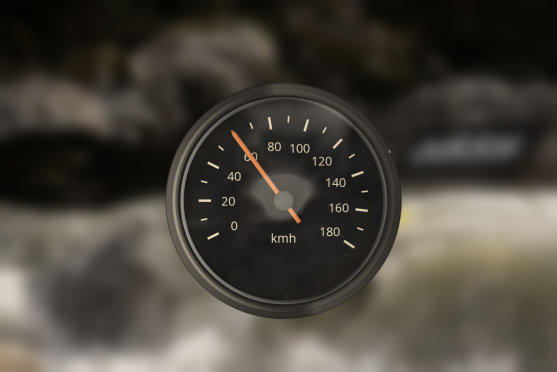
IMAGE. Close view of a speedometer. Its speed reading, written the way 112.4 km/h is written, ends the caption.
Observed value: 60 km/h
